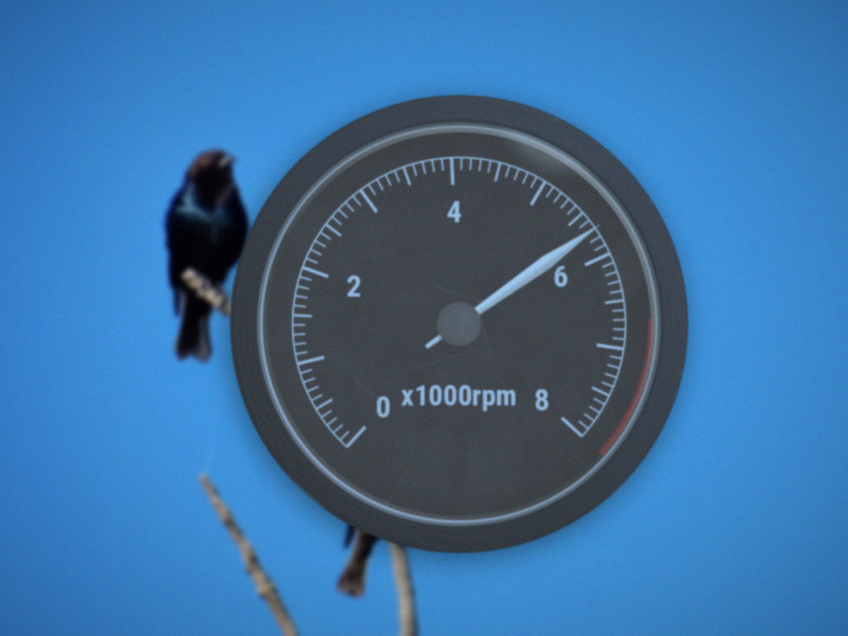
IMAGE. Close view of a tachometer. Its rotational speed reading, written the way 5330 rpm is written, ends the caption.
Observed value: 5700 rpm
